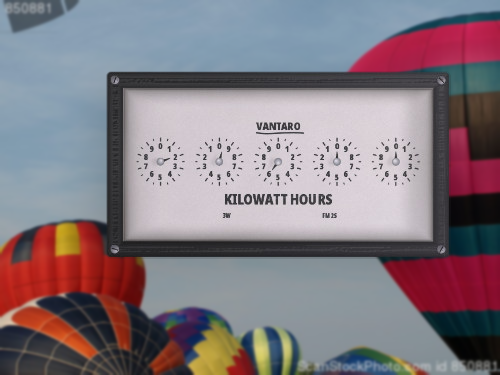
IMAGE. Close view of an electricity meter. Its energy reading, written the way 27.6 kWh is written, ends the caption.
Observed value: 19600 kWh
